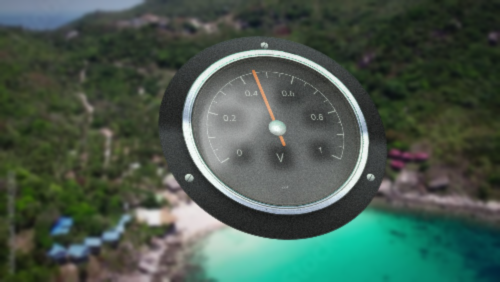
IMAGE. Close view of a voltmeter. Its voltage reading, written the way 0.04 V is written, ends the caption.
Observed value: 0.45 V
